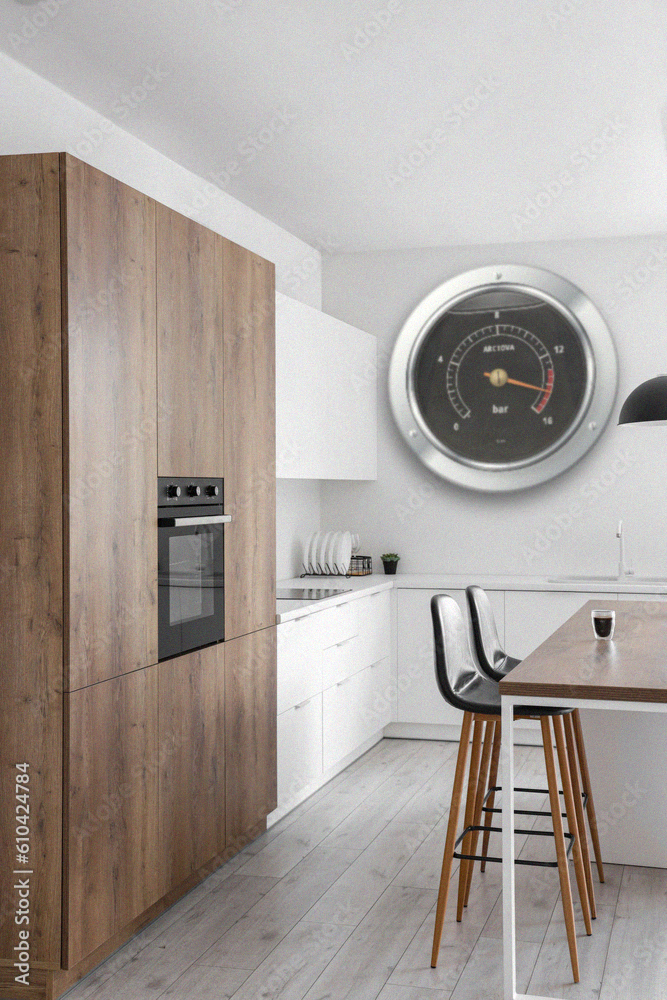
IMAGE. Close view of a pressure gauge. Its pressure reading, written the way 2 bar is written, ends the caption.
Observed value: 14.5 bar
